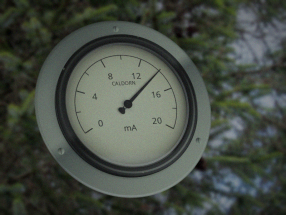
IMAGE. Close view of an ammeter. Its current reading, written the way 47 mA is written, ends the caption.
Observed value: 14 mA
